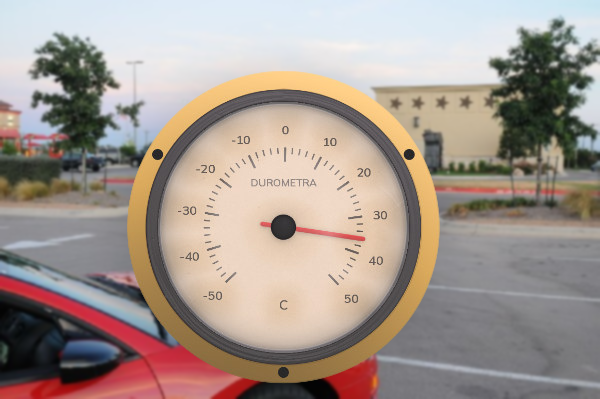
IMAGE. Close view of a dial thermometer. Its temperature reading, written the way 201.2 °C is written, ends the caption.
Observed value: 36 °C
